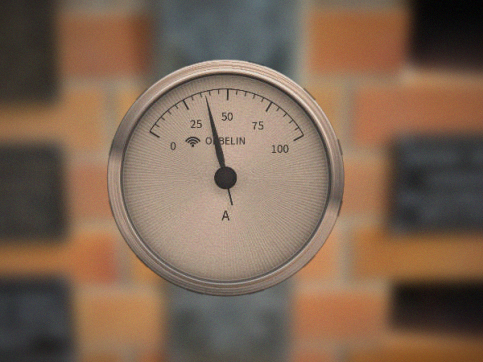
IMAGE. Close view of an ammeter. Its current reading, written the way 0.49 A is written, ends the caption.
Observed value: 37.5 A
